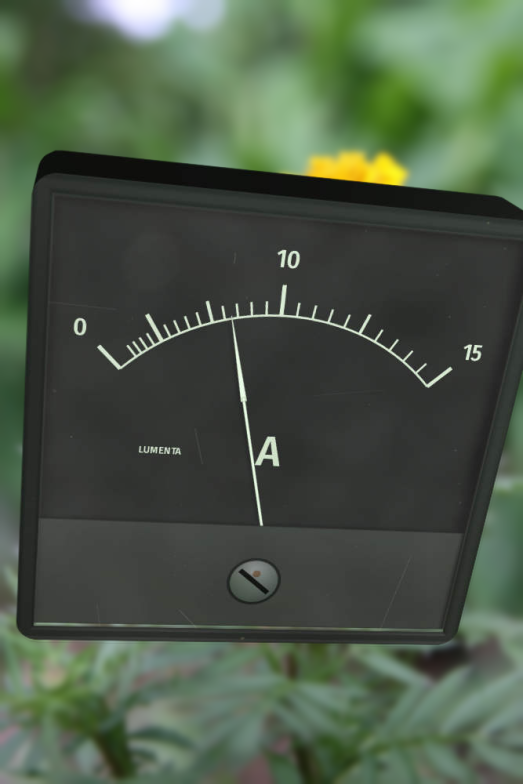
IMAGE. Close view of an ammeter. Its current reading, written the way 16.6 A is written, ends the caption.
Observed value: 8.25 A
